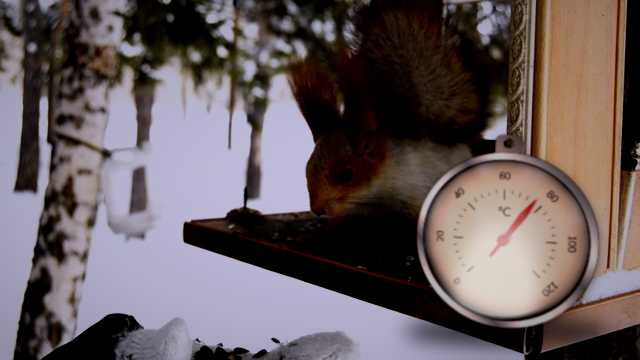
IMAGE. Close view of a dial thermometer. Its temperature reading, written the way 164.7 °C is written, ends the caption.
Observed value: 76 °C
